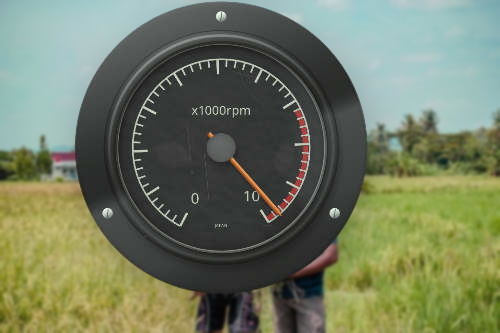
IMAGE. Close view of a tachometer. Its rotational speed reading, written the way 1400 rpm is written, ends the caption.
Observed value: 9700 rpm
